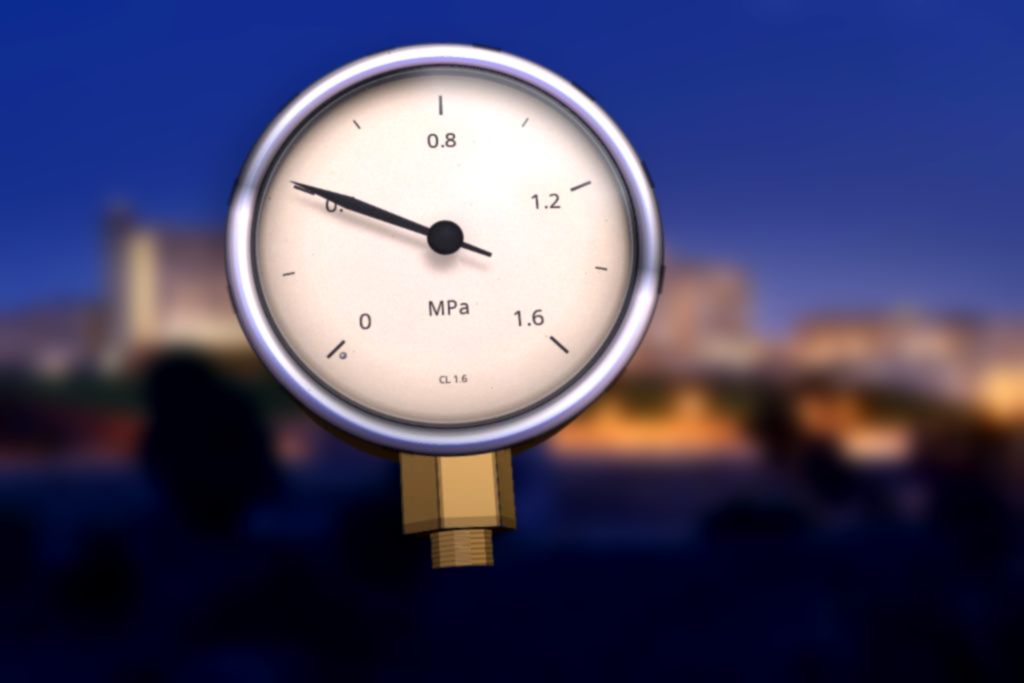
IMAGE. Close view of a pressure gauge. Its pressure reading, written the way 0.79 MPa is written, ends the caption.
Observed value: 0.4 MPa
